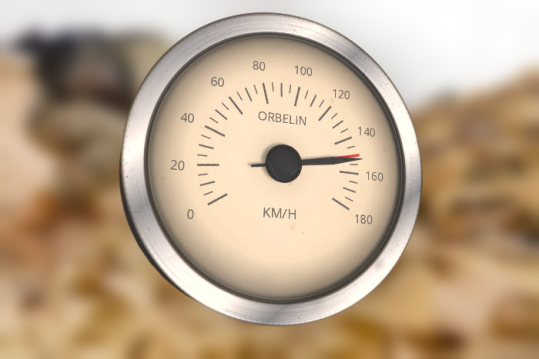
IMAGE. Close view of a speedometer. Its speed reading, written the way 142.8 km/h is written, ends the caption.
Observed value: 152.5 km/h
